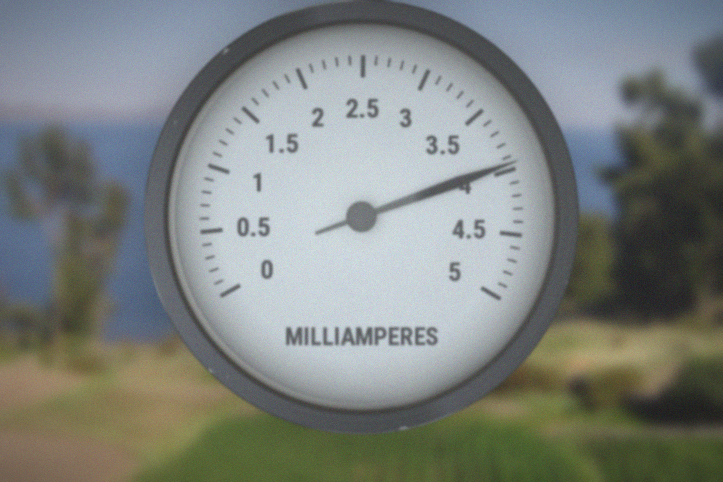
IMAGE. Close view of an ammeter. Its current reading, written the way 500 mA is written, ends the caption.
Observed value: 3.95 mA
